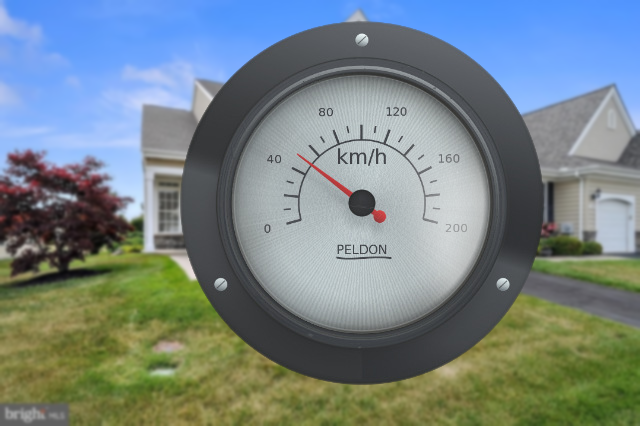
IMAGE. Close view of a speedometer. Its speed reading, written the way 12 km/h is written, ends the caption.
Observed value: 50 km/h
